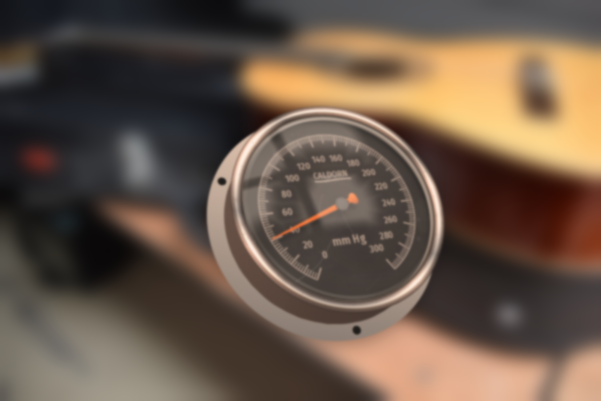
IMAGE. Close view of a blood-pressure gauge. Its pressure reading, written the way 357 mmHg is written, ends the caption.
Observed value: 40 mmHg
